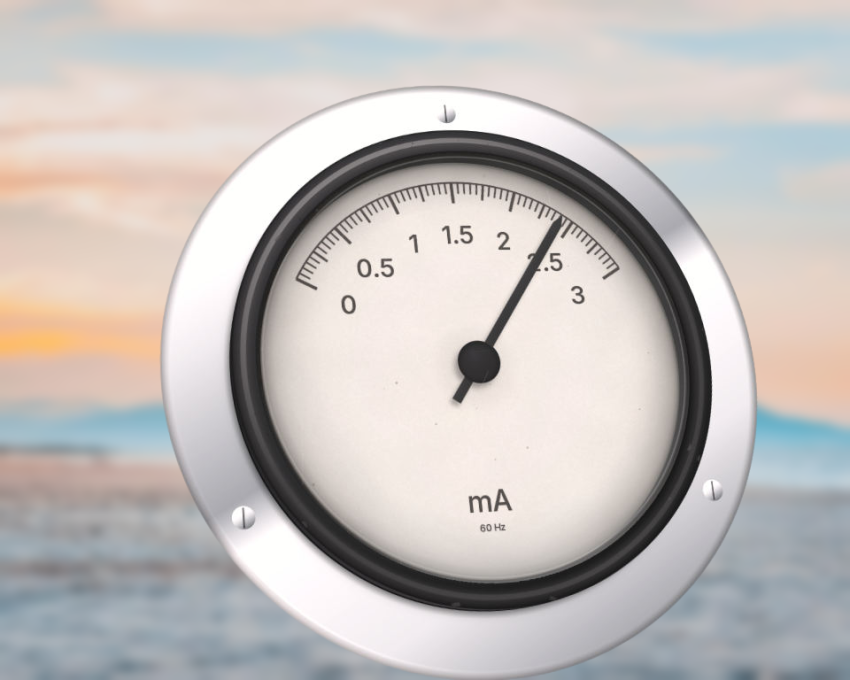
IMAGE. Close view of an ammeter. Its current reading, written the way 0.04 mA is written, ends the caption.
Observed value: 2.4 mA
